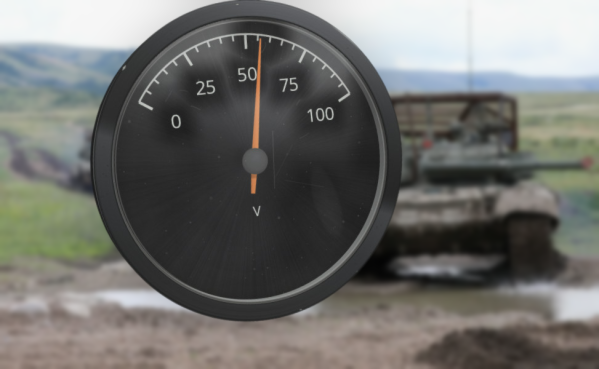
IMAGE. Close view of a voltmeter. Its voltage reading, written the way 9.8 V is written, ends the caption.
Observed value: 55 V
